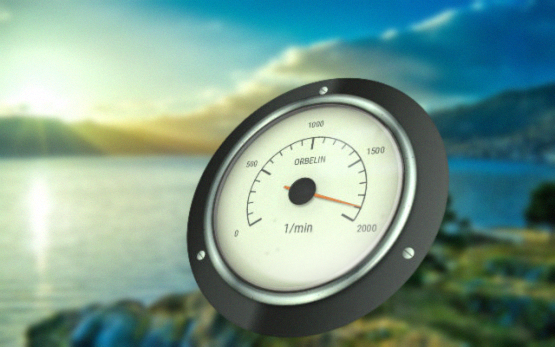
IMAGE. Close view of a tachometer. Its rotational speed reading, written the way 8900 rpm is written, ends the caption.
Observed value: 1900 rpm
